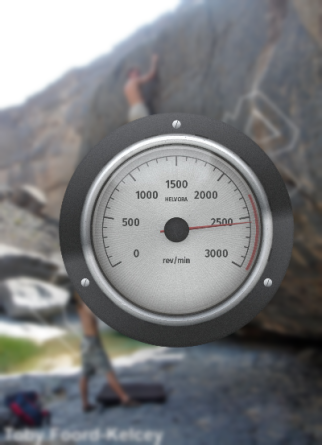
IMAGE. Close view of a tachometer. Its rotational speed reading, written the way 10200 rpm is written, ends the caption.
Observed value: 2550 rpm
